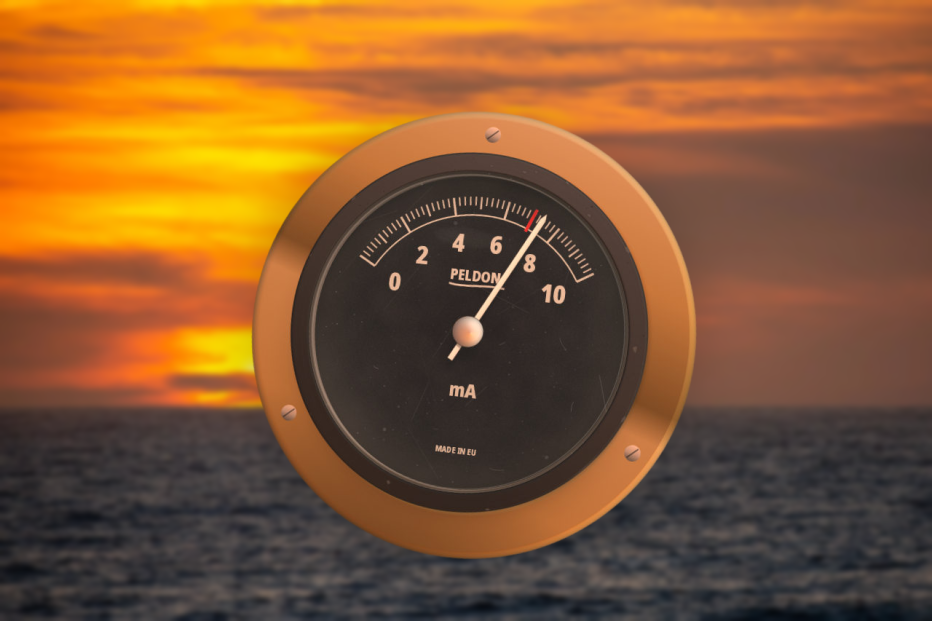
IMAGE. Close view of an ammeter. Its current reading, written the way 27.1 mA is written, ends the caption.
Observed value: 7.4 mA
